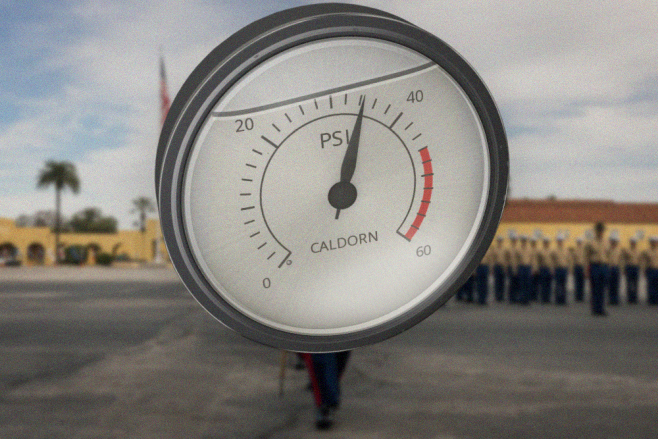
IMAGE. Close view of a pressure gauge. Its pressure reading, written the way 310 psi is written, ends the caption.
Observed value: 34 psi
